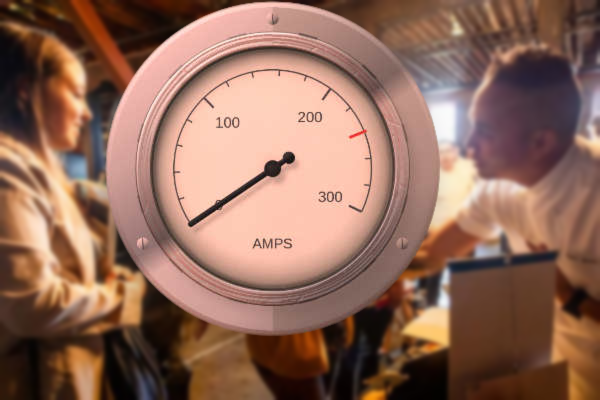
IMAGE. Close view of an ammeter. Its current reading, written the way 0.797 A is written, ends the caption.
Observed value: 0 A
